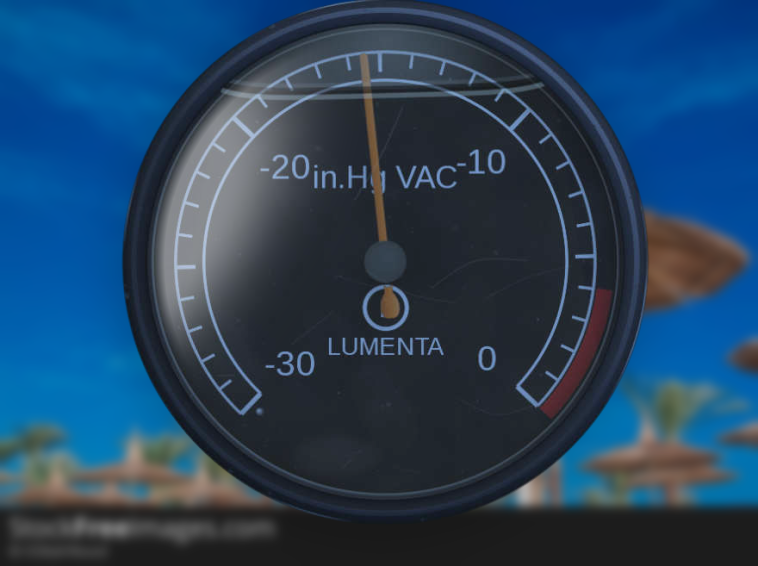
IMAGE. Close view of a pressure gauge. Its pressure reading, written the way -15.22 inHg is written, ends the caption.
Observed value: -15.5 inHg
